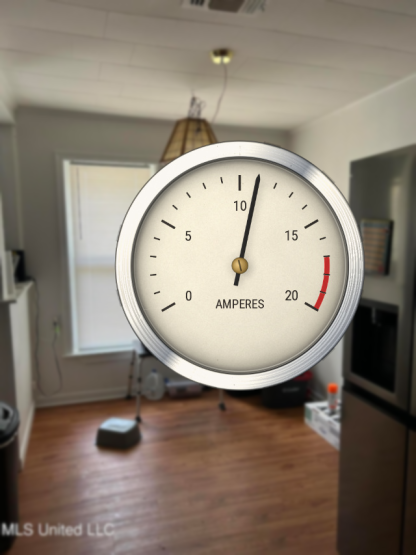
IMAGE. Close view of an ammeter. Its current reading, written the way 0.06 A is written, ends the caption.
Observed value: 11 A
